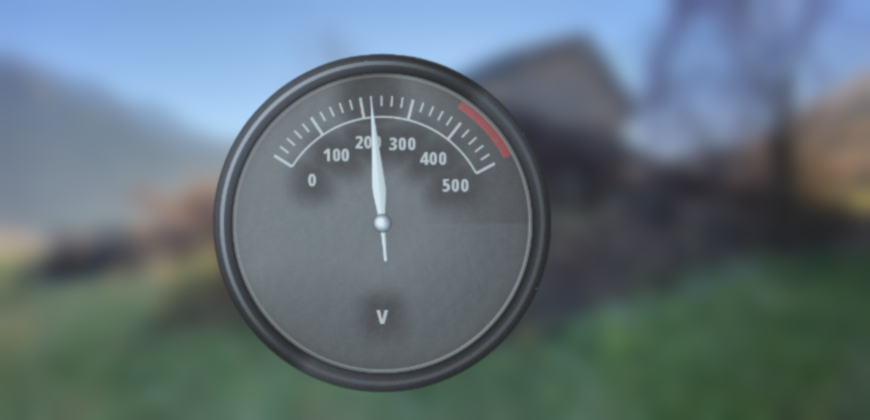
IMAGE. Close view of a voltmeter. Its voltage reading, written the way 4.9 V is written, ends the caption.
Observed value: 220 V
